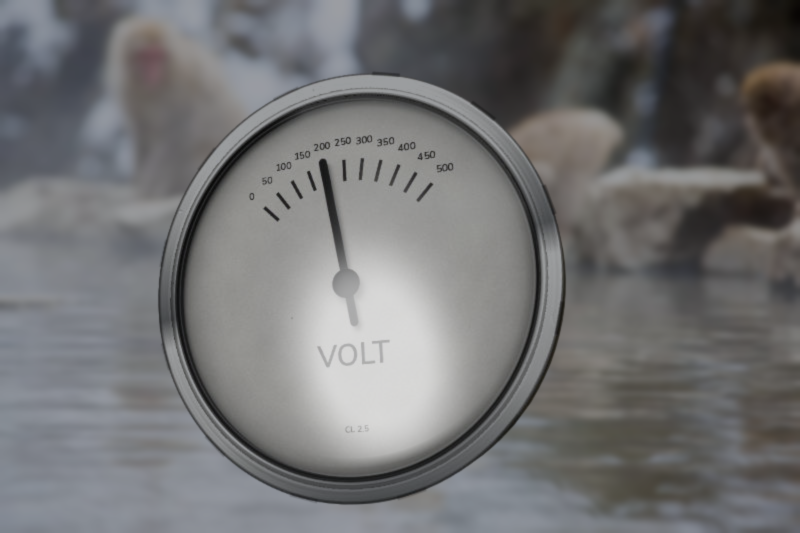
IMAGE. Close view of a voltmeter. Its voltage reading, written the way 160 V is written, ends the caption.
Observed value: 200 V
